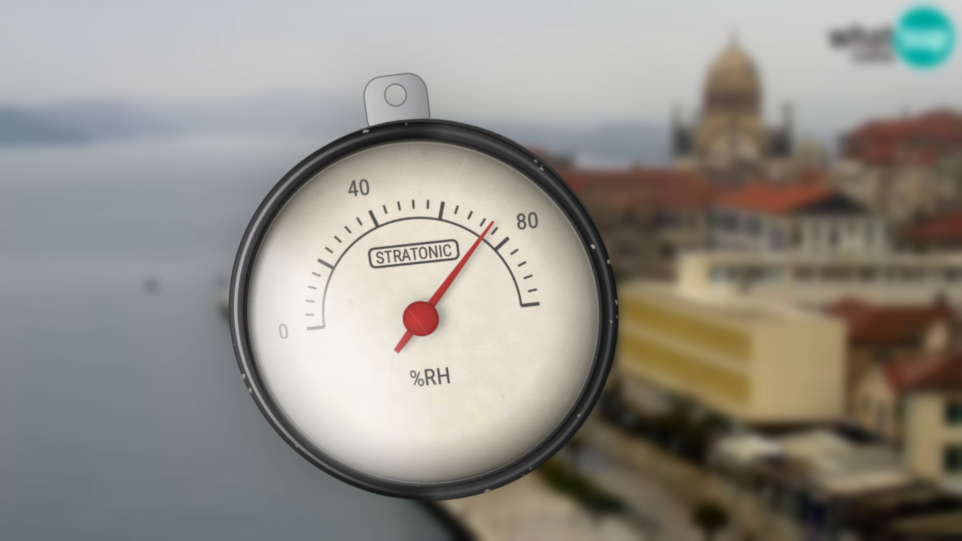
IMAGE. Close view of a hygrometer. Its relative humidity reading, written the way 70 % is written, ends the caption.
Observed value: 74 %
